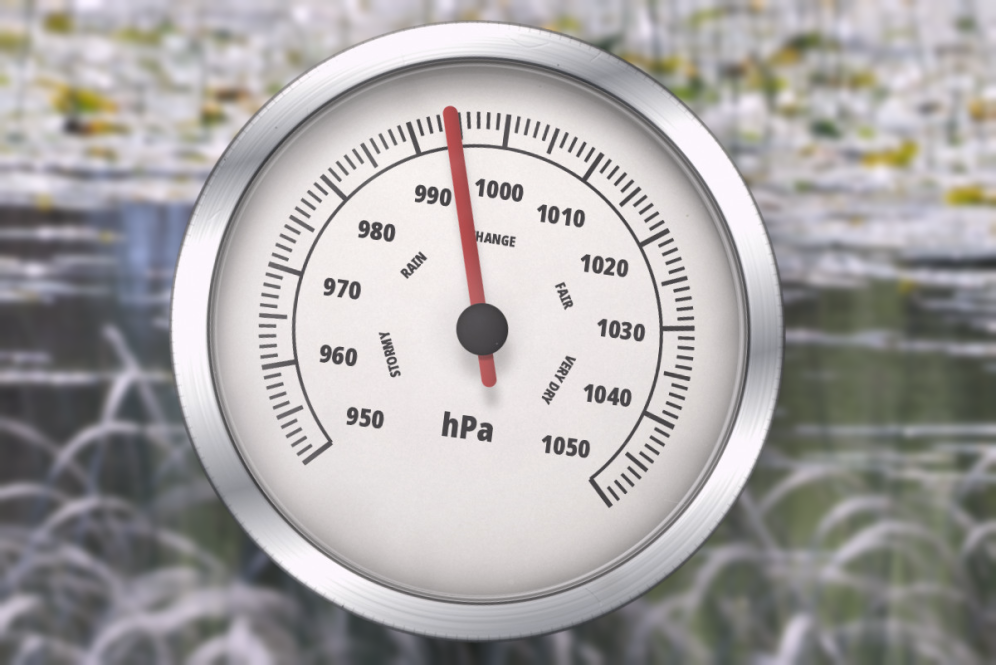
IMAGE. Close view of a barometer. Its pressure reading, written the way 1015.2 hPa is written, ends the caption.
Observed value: 994 hPa
